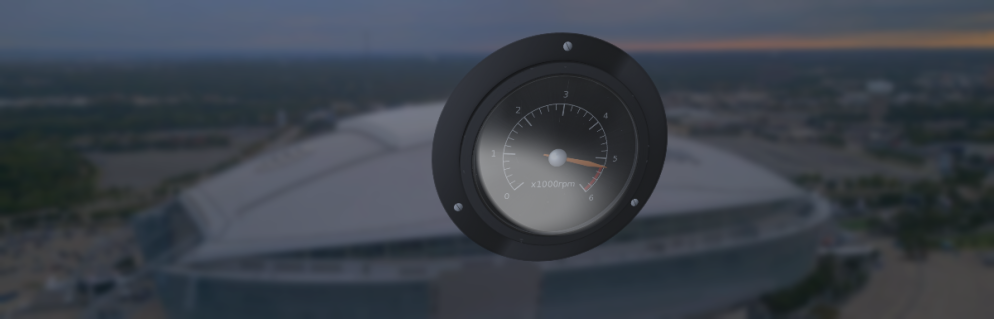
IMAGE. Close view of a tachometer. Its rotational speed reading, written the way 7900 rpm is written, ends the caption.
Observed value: 5200 rpm
